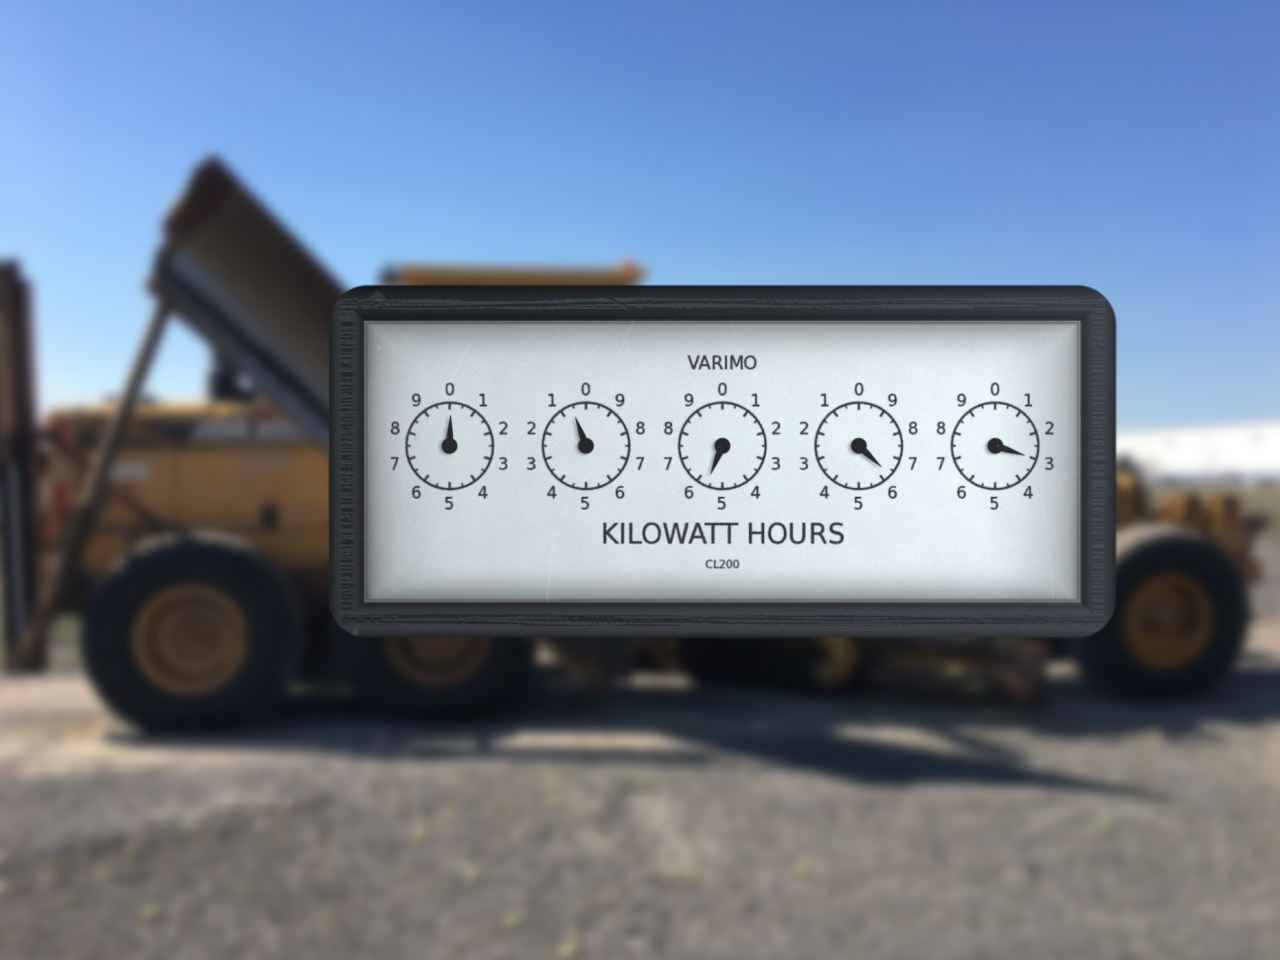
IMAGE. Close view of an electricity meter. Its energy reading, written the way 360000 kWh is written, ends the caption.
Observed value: 563 kWh
